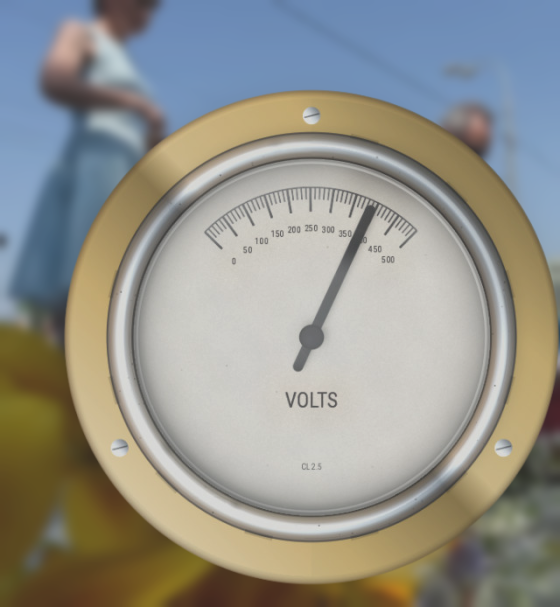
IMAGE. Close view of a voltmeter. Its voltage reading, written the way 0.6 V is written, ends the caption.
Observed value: 390 V
